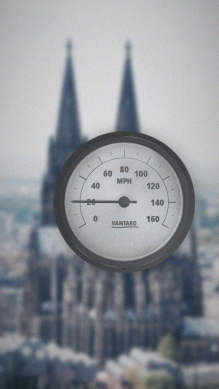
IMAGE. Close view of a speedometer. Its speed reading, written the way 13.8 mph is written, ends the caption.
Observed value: 20 mph
